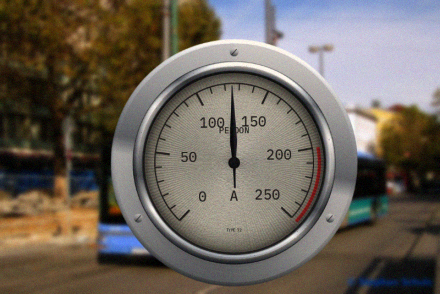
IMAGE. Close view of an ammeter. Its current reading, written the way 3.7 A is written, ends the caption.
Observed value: 125 A
